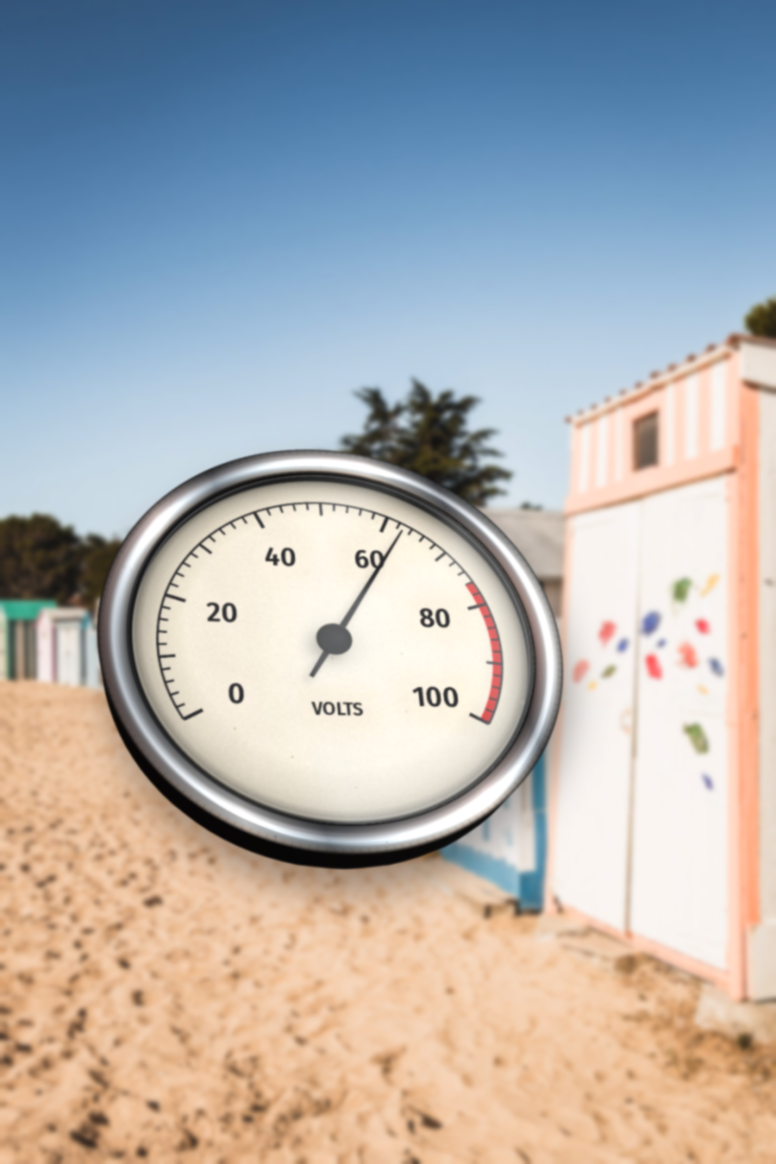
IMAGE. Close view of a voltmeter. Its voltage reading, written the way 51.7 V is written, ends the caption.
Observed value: 63 V
